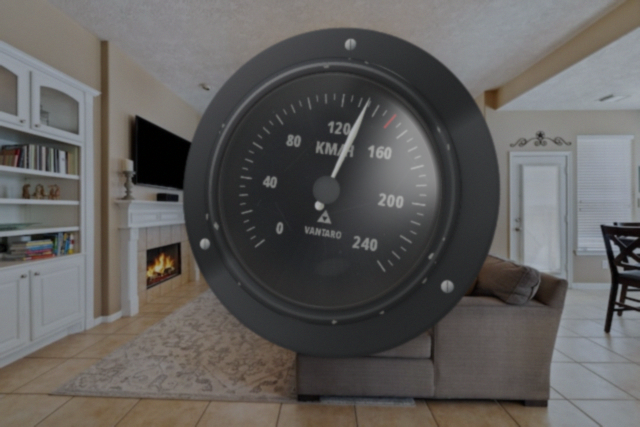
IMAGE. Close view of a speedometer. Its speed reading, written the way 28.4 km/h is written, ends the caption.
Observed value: 135 km/h
